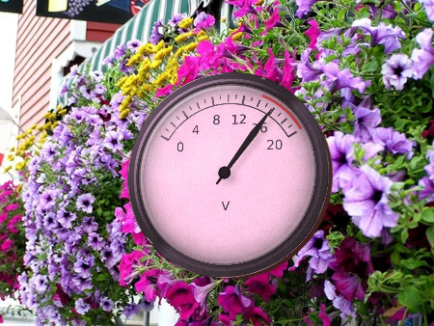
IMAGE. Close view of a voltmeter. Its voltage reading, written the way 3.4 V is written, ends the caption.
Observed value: 16 V
